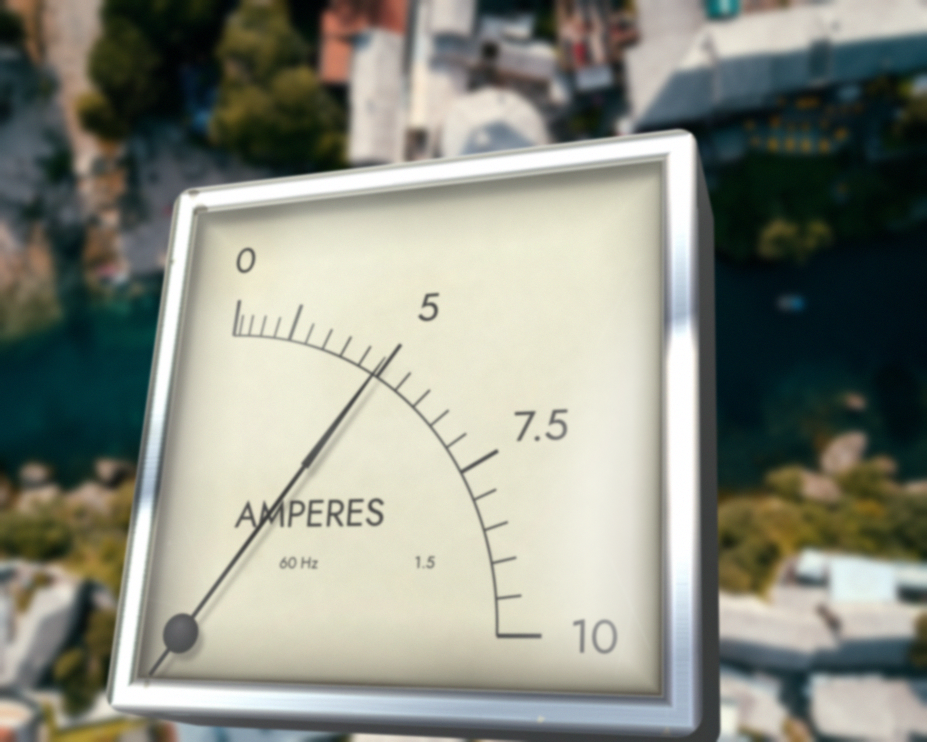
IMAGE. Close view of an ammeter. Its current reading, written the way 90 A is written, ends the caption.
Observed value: 5 A
